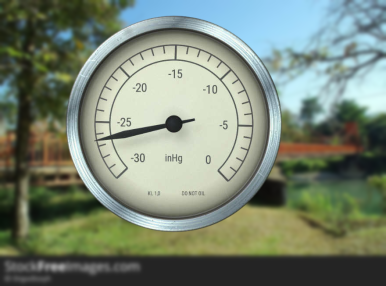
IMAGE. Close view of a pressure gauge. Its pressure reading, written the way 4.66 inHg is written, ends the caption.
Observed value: -26.5 inHg
